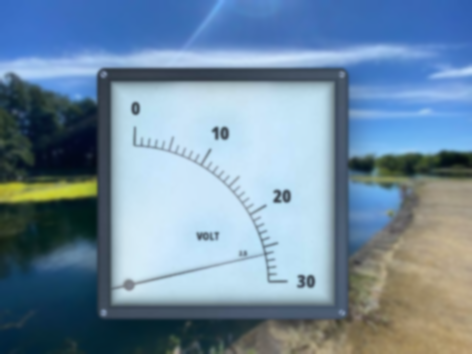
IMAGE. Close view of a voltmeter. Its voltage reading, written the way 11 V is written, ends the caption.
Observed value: 26 V
